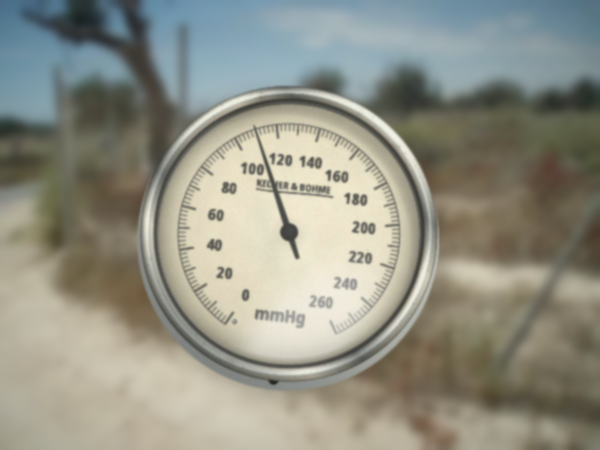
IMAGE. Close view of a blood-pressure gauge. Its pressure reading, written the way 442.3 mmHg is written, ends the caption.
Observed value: 110 mmHg
